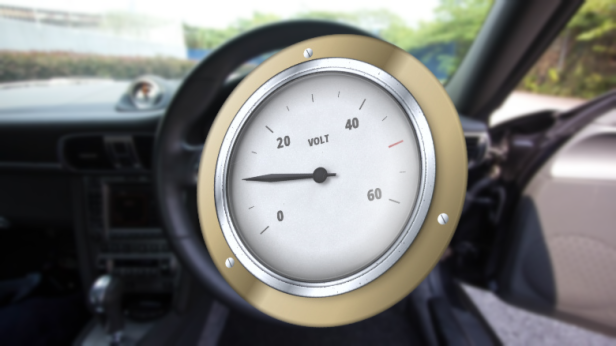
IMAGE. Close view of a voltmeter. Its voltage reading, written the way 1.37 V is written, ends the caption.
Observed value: 10 V
